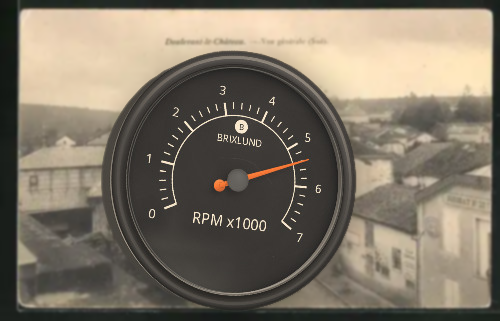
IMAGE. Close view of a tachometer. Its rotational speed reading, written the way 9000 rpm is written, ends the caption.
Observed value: 5400 rpm
